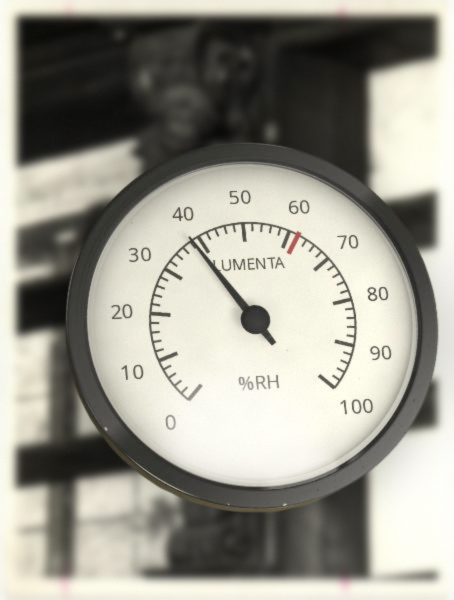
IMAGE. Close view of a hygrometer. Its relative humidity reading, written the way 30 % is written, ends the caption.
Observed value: 38 %
